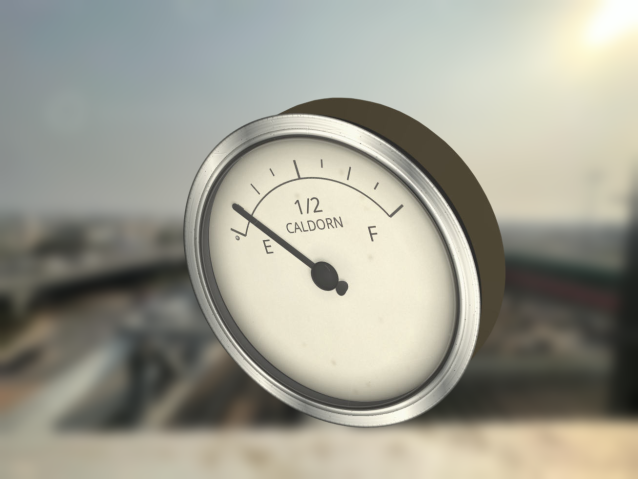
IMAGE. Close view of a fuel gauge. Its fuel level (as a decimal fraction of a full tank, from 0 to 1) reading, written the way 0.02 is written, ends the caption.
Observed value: 0.125
